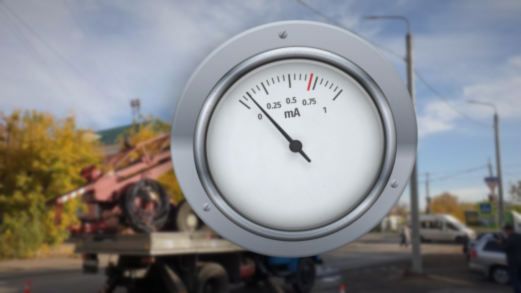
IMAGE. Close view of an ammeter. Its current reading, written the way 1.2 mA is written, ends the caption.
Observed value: 0.1 mA
